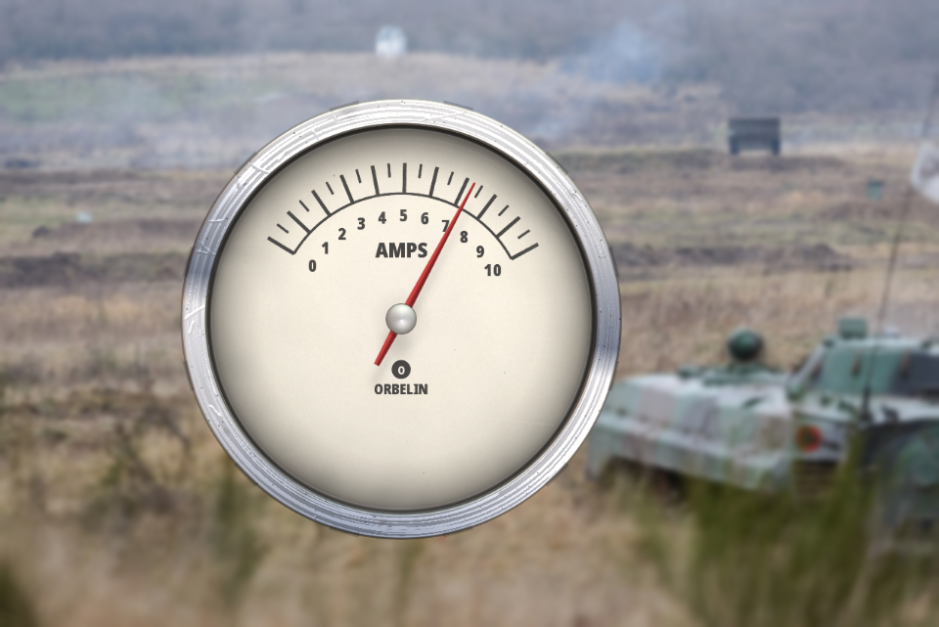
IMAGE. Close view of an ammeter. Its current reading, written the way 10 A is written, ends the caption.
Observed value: 7.25 A
